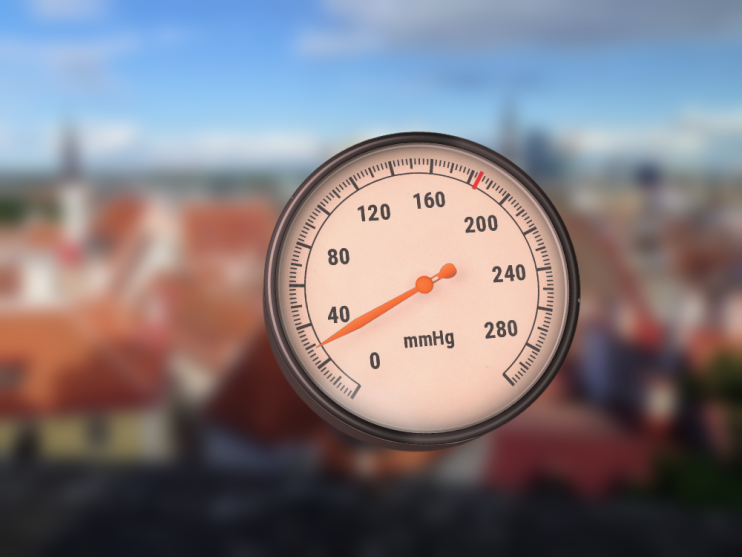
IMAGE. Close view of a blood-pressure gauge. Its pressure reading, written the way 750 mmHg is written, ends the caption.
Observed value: 28 mmHg
